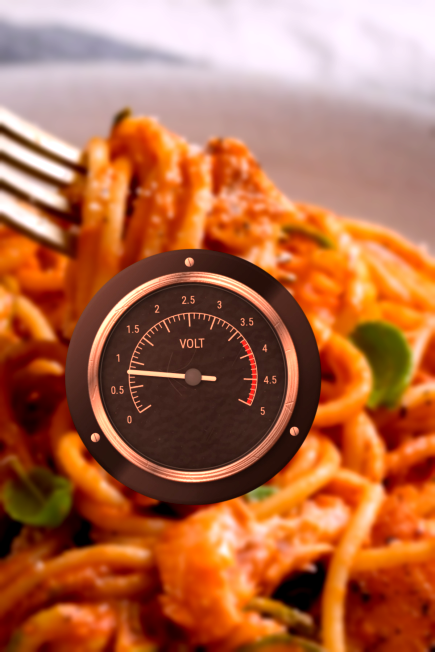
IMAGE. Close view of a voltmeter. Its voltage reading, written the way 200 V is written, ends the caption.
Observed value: 0.8 V
